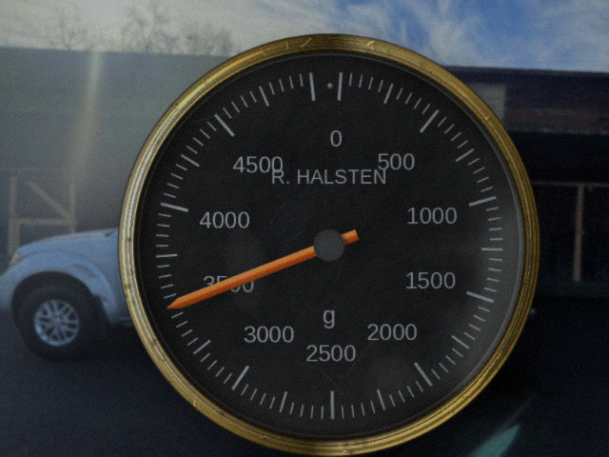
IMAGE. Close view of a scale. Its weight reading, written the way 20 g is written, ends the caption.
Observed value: 3500 g
